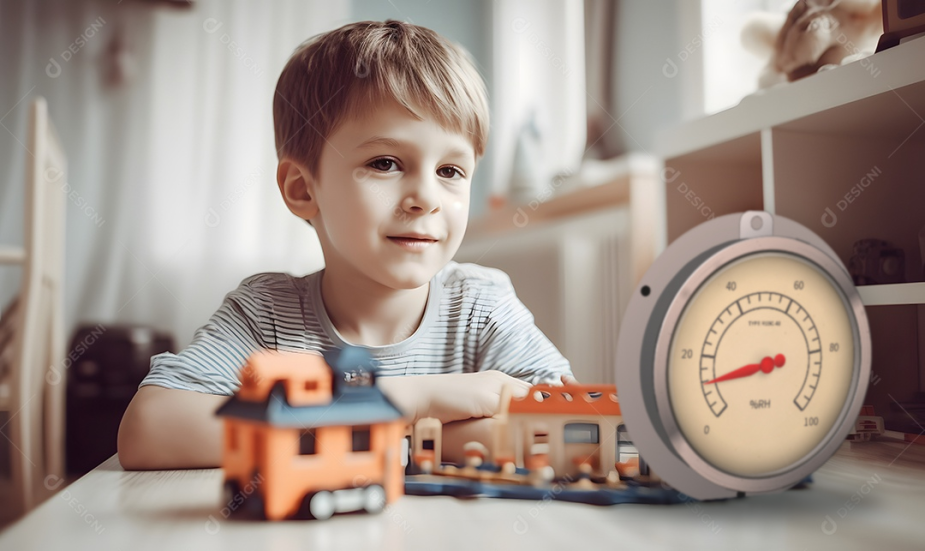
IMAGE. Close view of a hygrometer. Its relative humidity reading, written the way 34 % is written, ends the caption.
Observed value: 12 %
